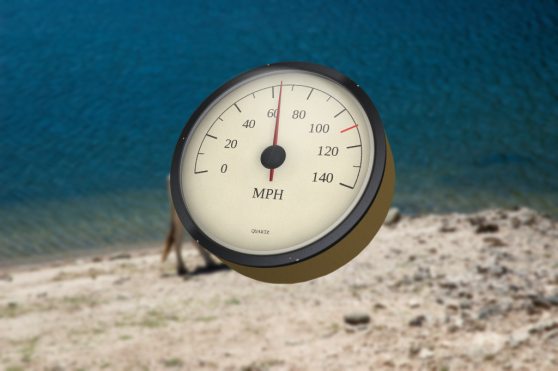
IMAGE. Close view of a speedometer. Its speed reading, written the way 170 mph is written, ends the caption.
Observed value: 65 mph
